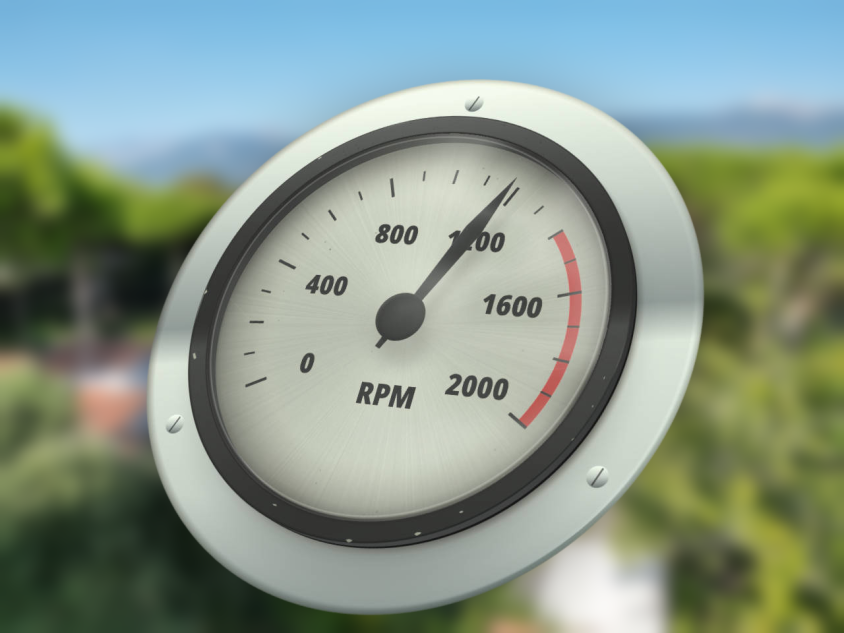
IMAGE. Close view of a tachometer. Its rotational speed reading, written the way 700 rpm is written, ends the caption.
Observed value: 1200 rpm
